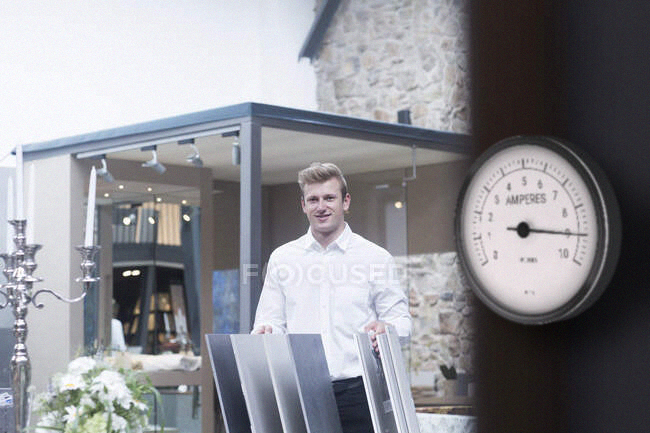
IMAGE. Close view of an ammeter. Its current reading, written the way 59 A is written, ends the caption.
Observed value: 9 A
